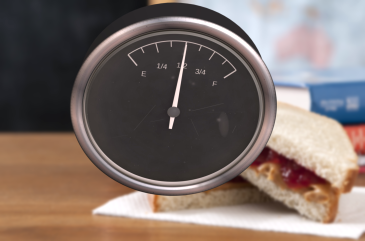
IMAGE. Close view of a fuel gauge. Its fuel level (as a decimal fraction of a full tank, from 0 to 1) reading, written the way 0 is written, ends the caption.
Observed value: 0.5
